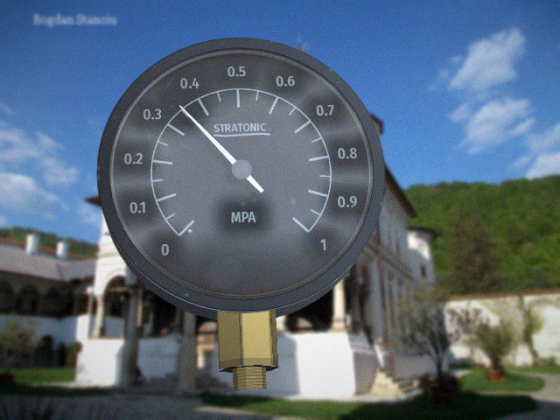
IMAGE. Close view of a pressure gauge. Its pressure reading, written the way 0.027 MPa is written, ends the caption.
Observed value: 0.35 MPa
